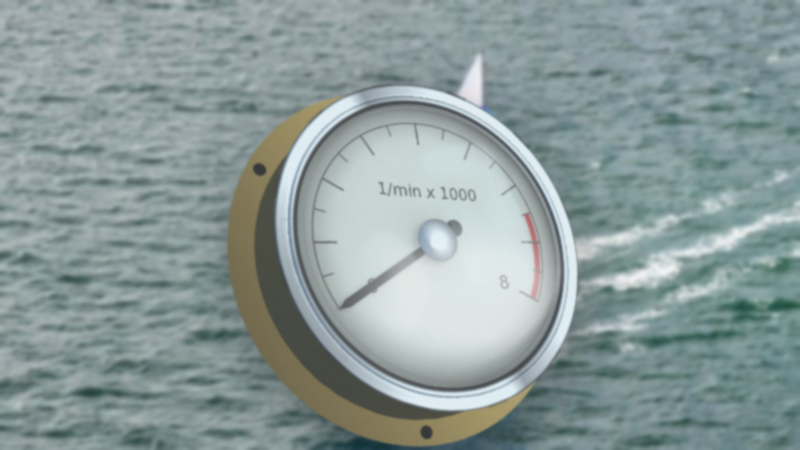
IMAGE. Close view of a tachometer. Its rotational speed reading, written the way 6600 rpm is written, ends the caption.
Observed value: 0 rpm
